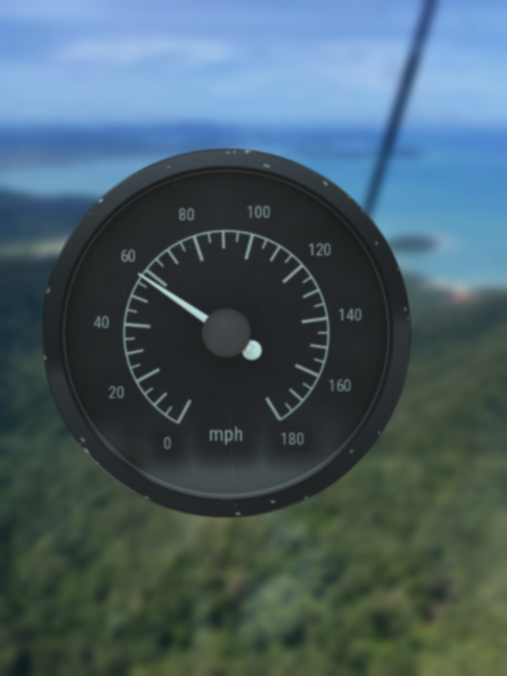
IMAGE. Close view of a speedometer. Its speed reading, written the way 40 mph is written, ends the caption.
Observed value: 57.5 mph
